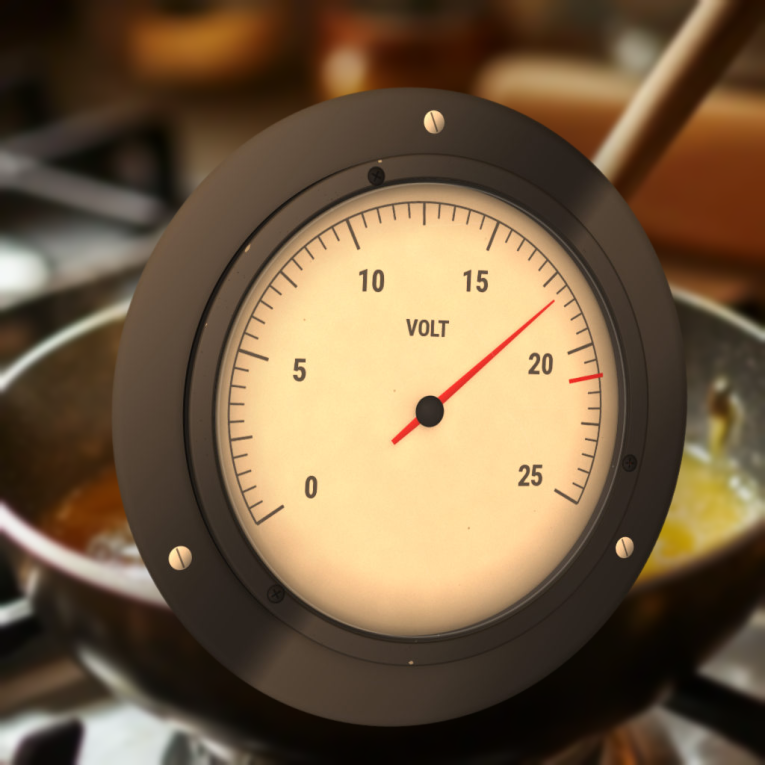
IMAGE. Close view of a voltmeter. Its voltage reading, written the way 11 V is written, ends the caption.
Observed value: 18 V
